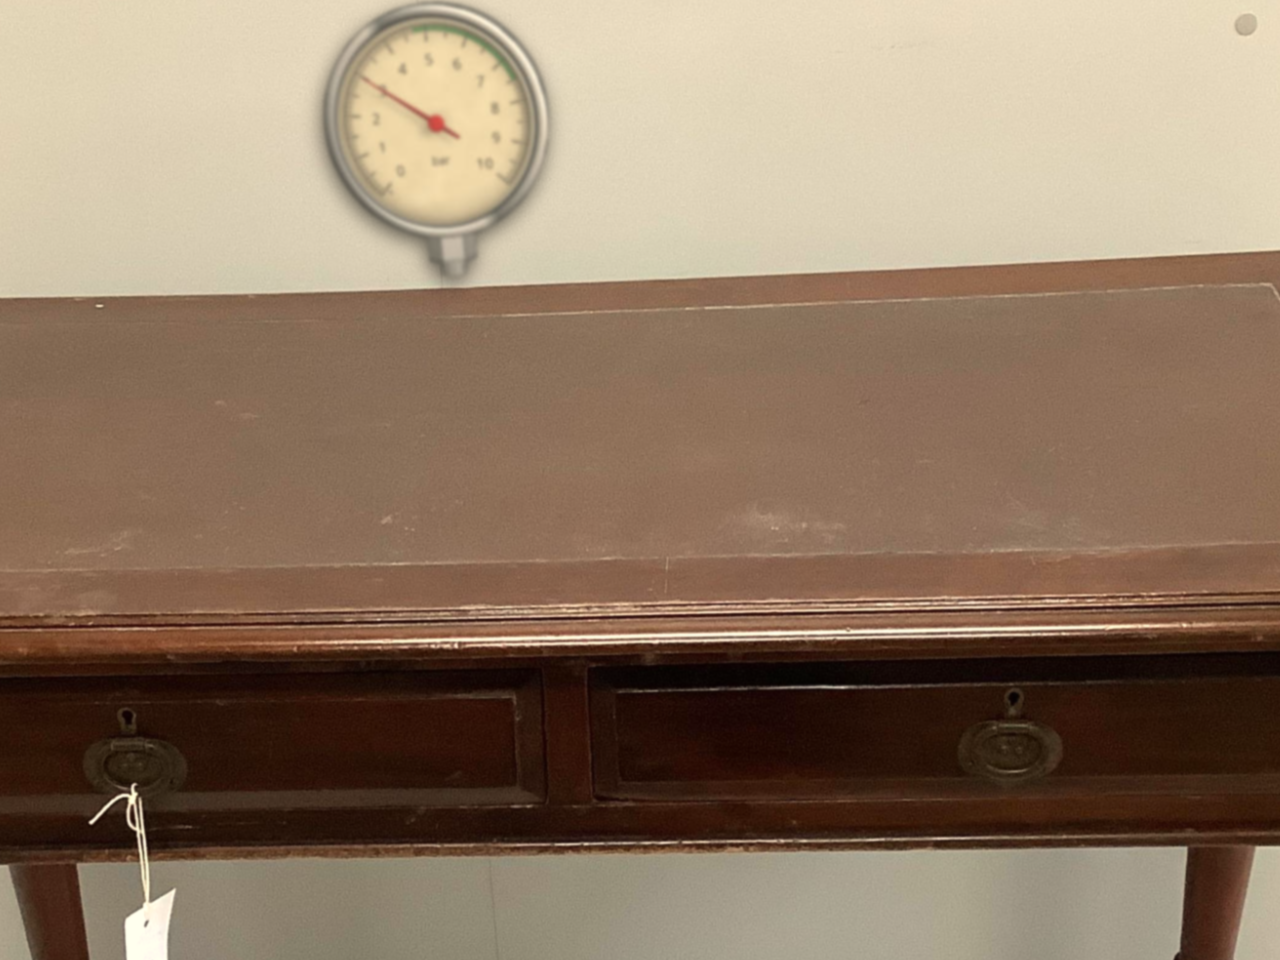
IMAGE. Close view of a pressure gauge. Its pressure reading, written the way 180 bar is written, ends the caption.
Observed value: 3 bar
